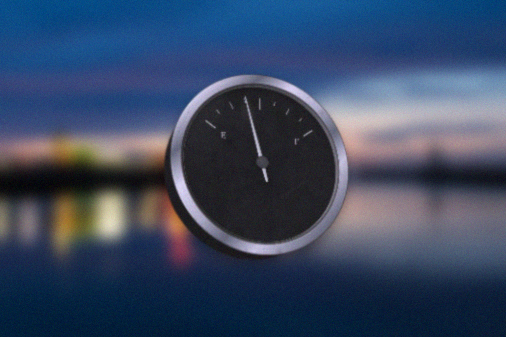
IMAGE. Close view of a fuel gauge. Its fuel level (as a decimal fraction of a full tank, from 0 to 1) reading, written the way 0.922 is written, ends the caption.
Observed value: 0.375
